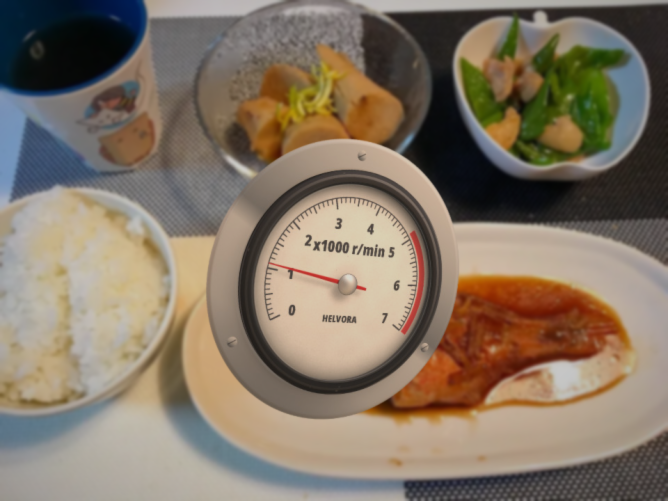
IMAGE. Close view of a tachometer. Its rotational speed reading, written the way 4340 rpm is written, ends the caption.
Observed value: 1100 rpm
